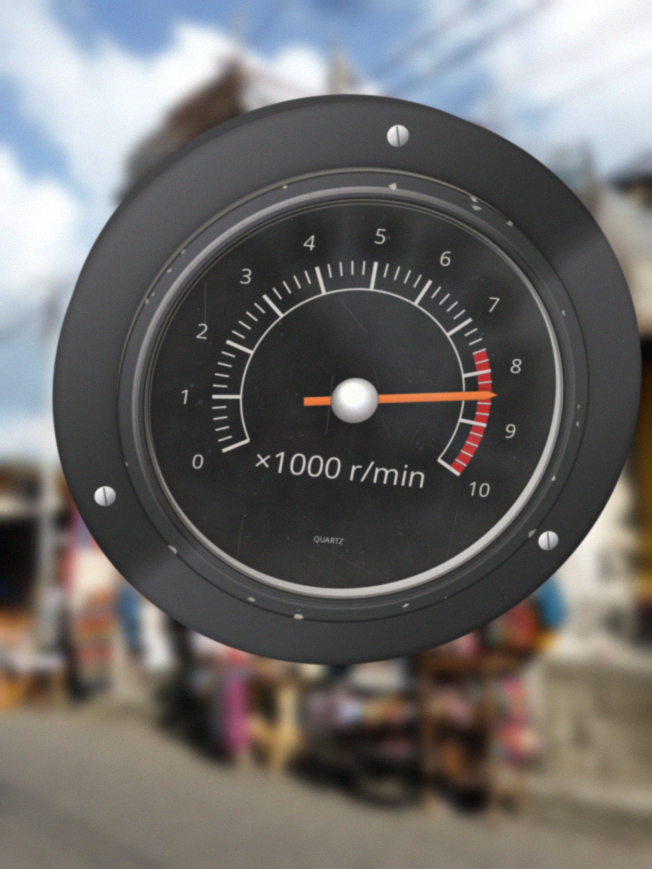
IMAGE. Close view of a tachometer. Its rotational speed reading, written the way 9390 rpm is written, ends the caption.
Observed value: 8400 rpm
